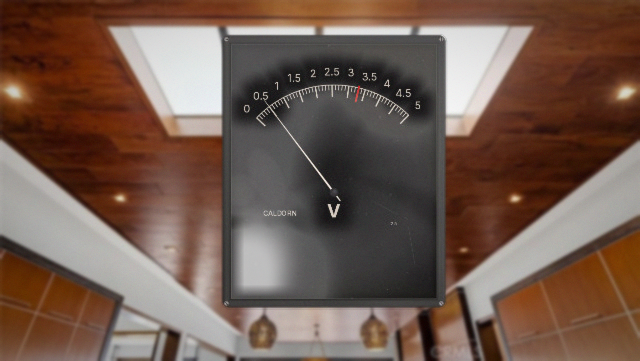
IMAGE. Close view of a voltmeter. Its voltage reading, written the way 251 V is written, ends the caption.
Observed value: 0.5 V
